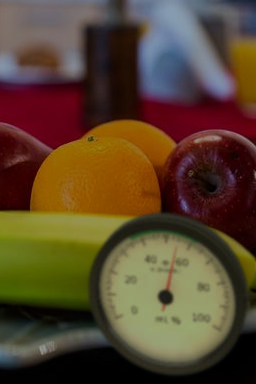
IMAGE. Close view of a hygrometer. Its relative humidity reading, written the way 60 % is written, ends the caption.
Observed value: 55 %
